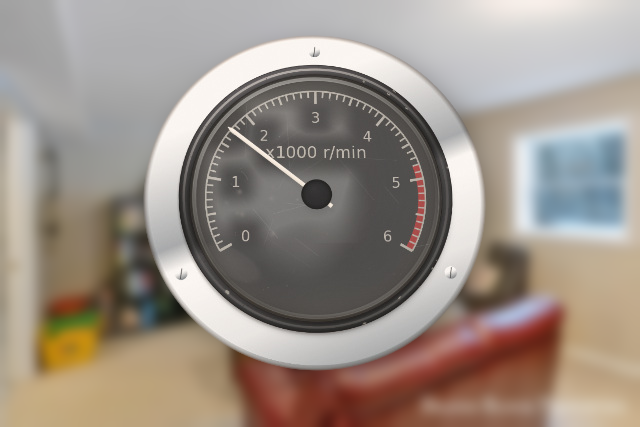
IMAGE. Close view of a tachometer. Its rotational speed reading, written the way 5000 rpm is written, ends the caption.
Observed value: 1700 rpm
